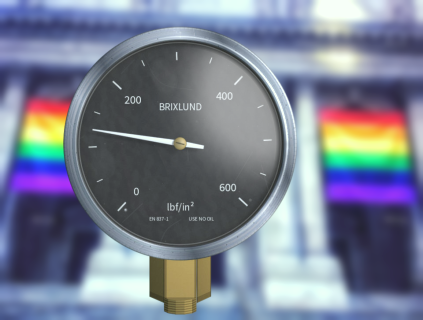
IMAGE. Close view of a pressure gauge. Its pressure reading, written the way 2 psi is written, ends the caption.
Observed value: 125 psi
